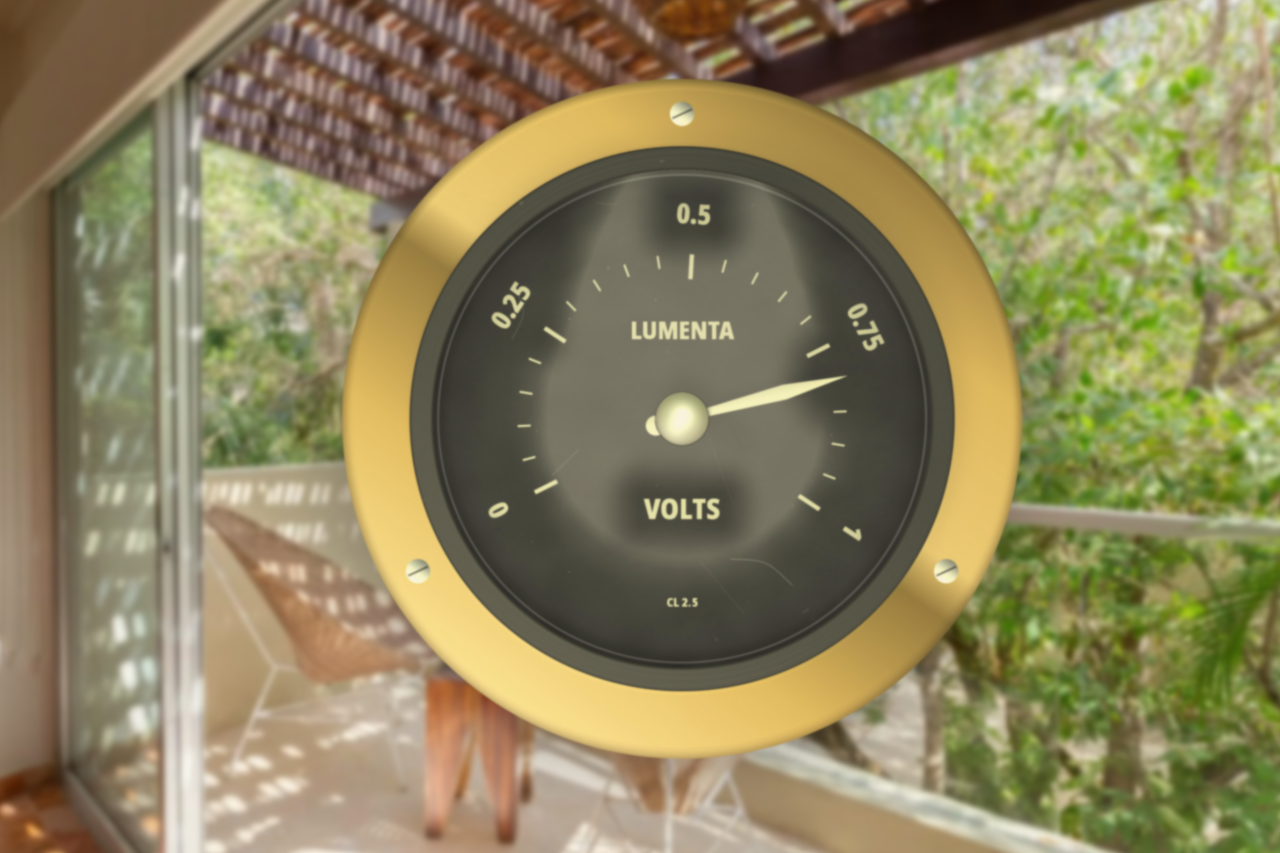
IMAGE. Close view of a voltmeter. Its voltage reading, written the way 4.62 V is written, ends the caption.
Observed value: 0.8 V
